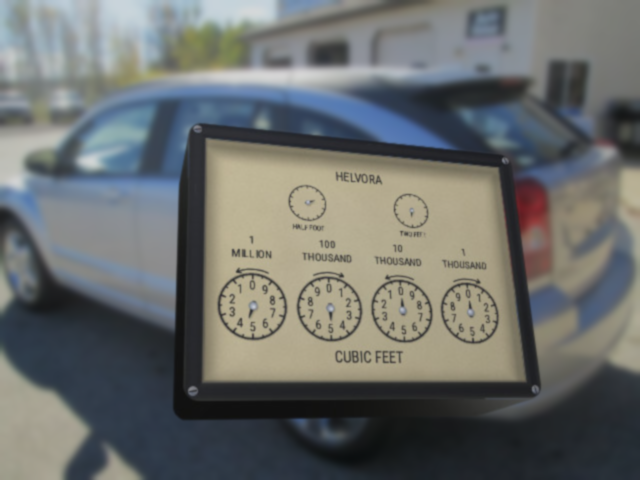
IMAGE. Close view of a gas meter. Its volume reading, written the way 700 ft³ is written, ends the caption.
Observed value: 450000 ft³
